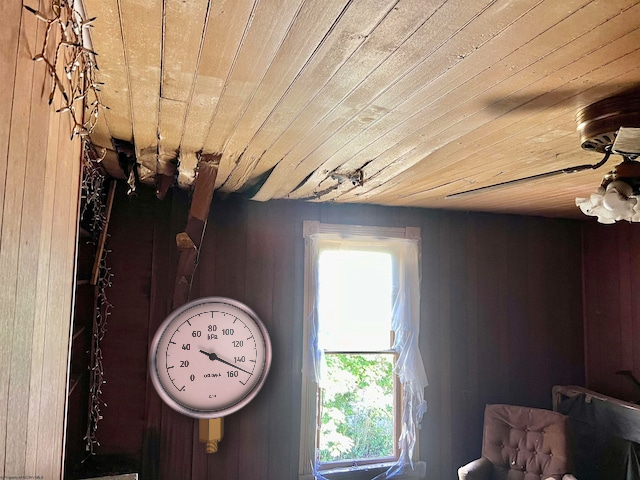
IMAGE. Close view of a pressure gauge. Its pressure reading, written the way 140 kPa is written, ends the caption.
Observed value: 150 kPa
